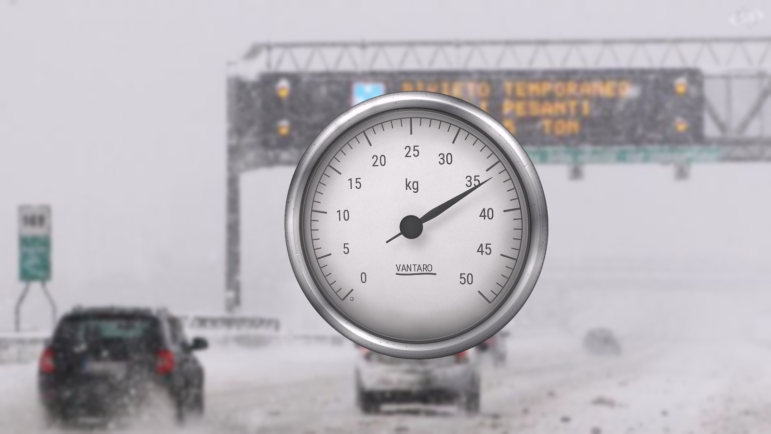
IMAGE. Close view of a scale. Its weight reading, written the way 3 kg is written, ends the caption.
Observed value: 36 kg
